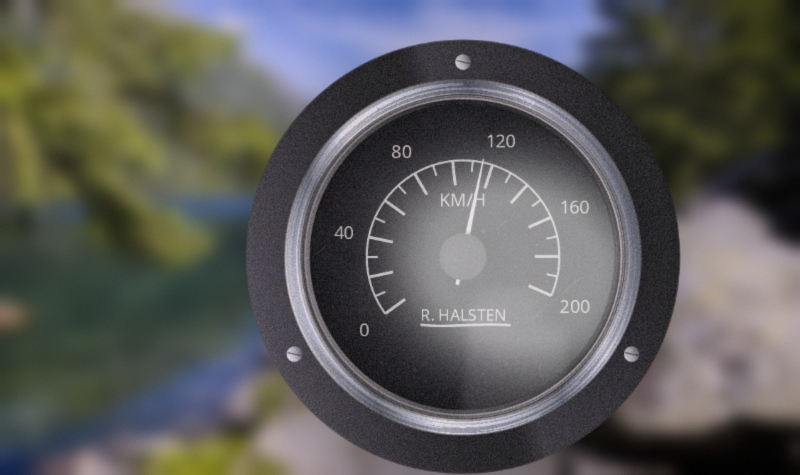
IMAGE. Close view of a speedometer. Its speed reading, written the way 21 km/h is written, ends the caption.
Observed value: 115 km/h
